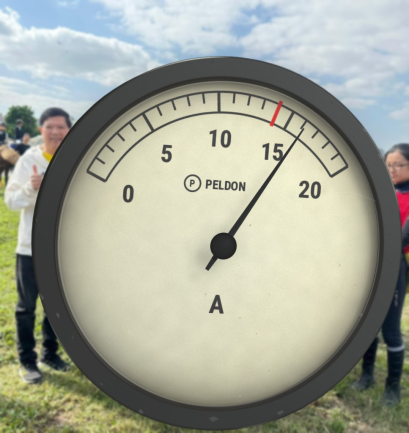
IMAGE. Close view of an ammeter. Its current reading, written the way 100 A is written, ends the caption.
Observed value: 16 A
